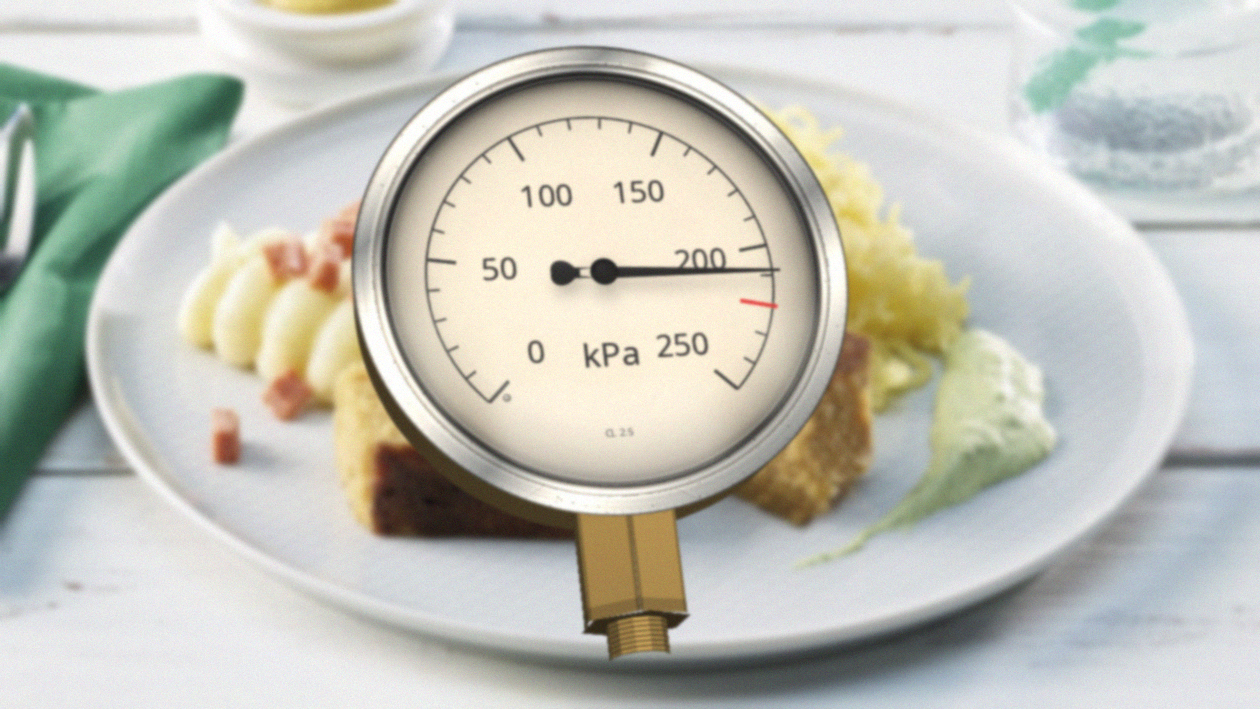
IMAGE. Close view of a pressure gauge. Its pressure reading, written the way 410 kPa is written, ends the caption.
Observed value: 210 kPa
